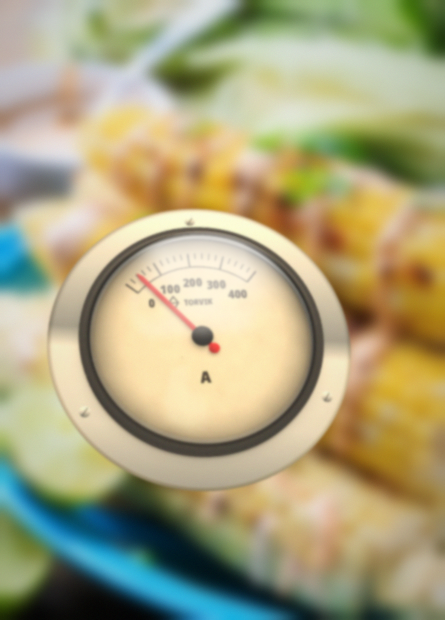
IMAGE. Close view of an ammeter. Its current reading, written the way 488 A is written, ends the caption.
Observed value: 40 A
